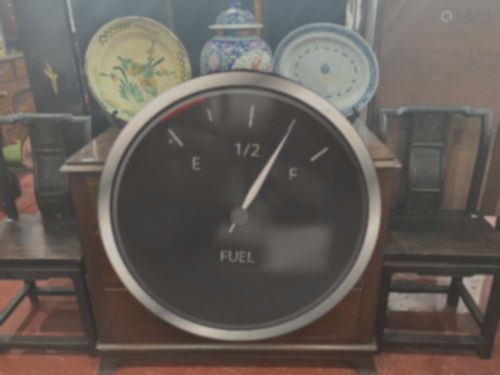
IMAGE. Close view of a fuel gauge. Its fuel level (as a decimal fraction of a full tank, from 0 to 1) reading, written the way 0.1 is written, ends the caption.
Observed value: 0.75
